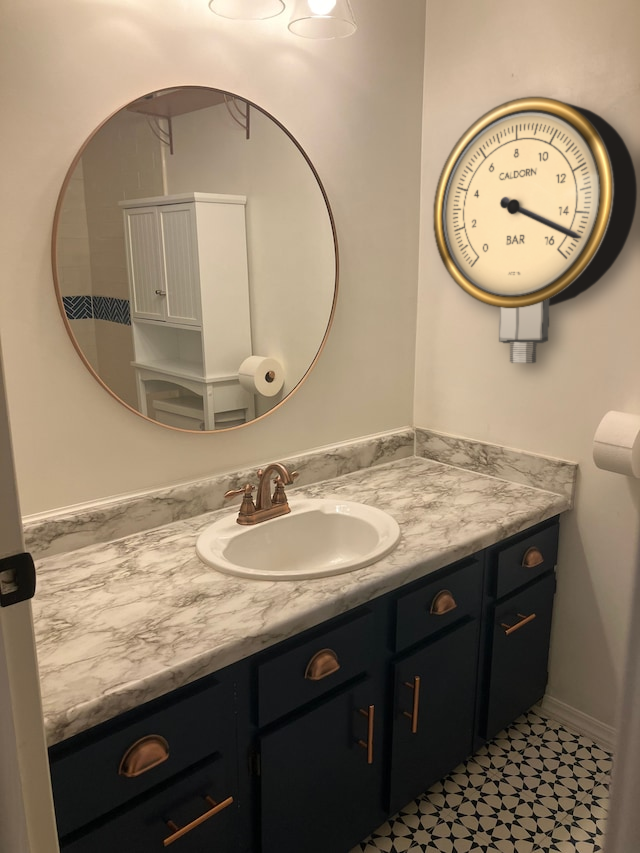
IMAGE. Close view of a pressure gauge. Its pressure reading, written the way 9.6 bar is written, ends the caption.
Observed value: 15 bar
